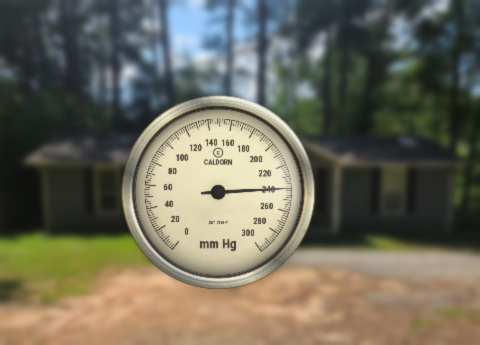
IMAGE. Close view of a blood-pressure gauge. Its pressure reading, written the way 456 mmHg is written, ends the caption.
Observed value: 240 mmHg
